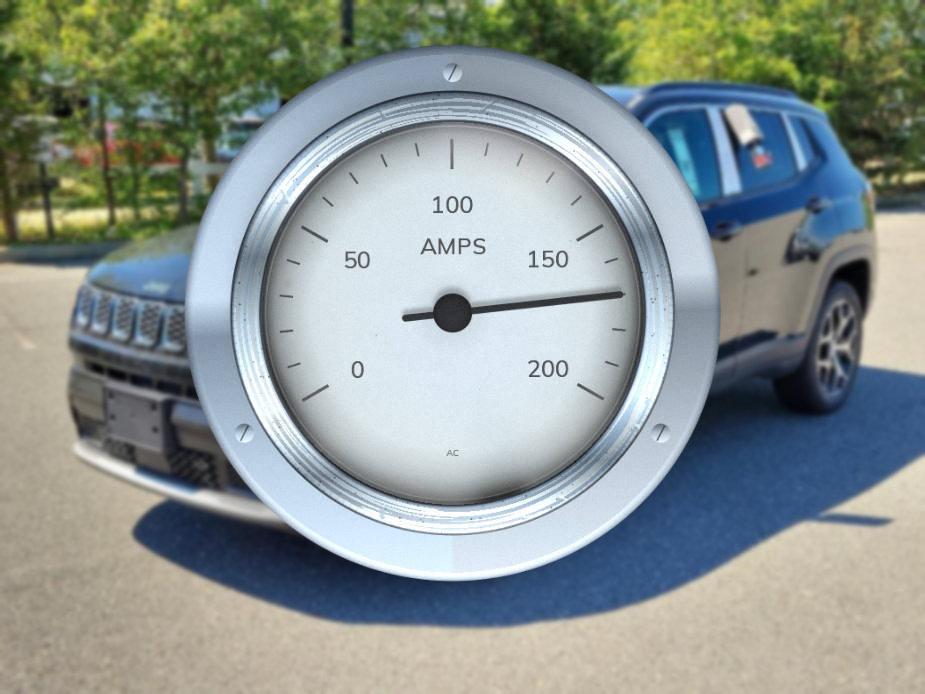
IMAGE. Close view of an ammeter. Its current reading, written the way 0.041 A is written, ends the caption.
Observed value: 170 A
